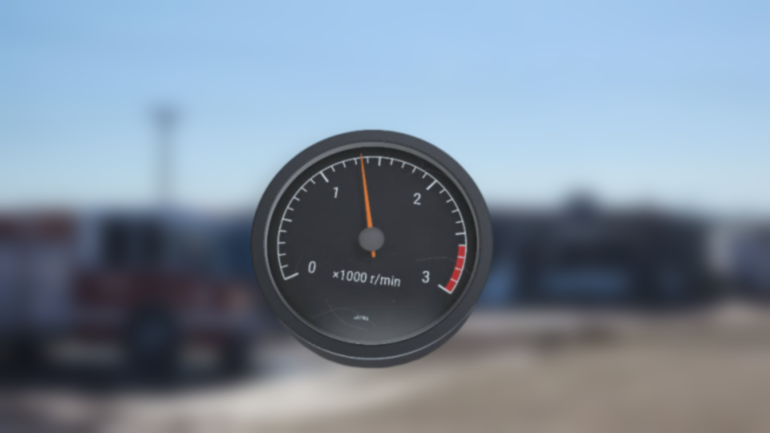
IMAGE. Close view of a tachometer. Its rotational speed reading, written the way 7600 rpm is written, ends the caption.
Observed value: 1350 rpm
